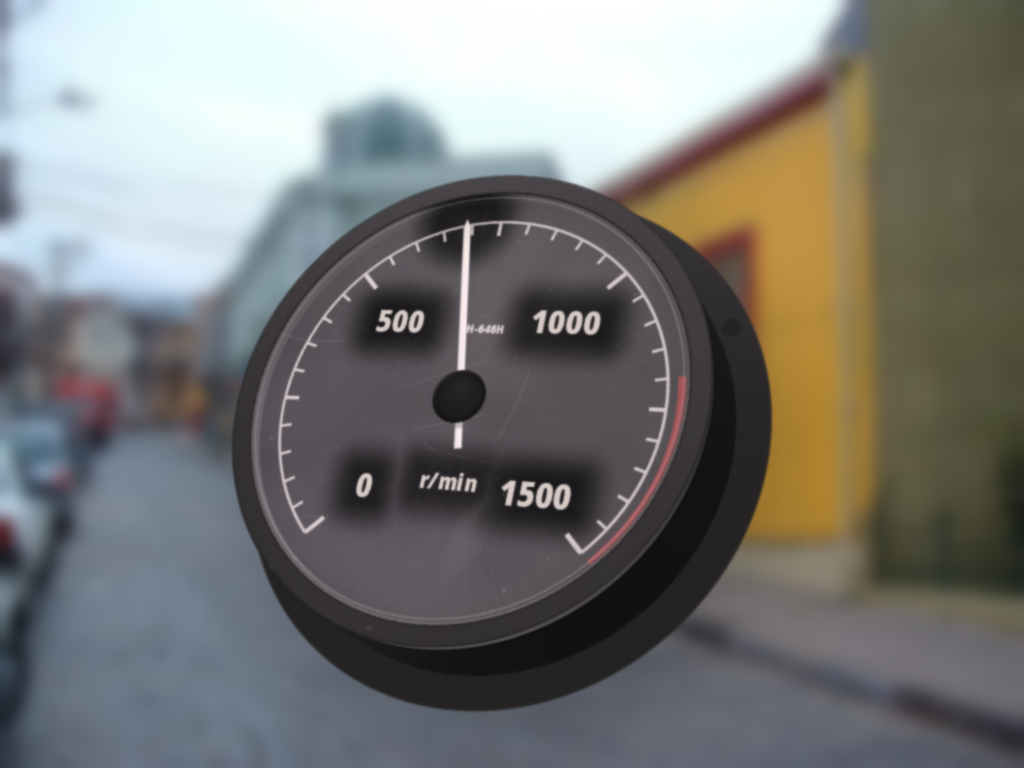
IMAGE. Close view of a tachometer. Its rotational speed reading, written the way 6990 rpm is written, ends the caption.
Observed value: 700 rpm
